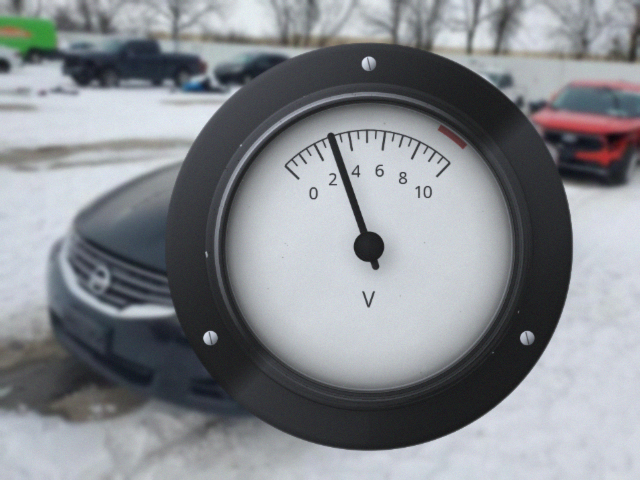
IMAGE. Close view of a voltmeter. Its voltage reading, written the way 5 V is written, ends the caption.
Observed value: 3 V
